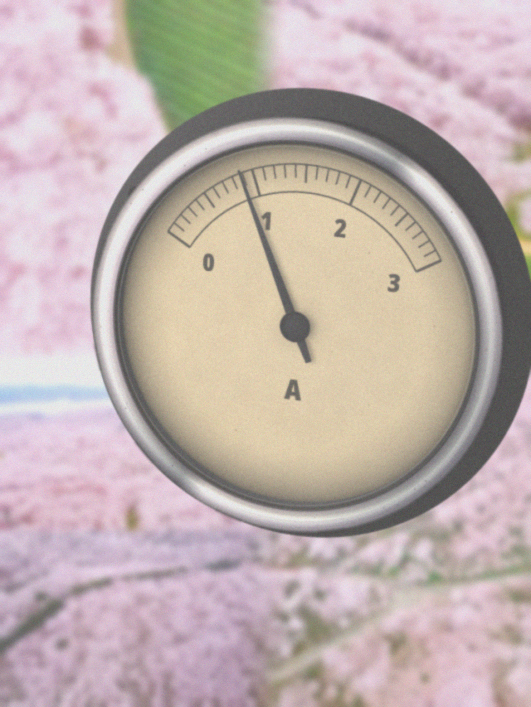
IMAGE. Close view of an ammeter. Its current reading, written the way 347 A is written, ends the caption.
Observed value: 0.9 A
